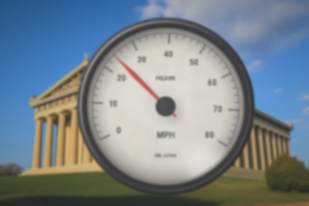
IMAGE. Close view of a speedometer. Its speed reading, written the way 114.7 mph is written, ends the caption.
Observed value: 24 mph
